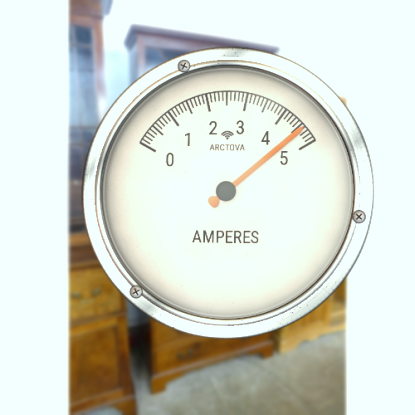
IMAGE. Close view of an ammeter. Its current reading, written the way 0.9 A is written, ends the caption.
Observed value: 4.6 A
